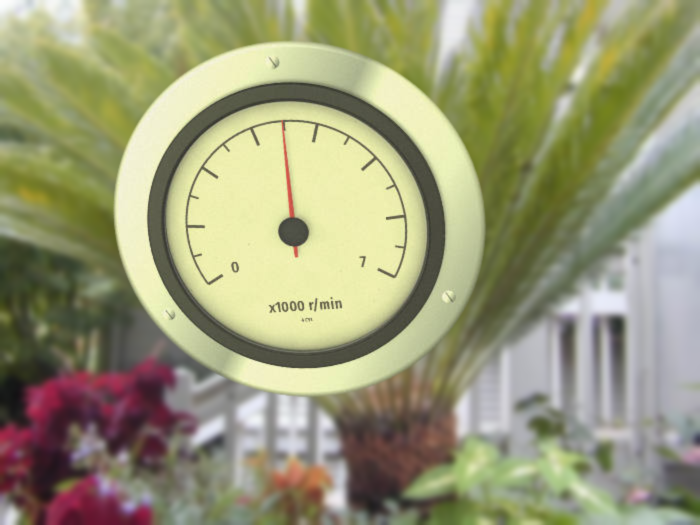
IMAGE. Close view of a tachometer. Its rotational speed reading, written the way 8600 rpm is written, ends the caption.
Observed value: 3500 rpm
